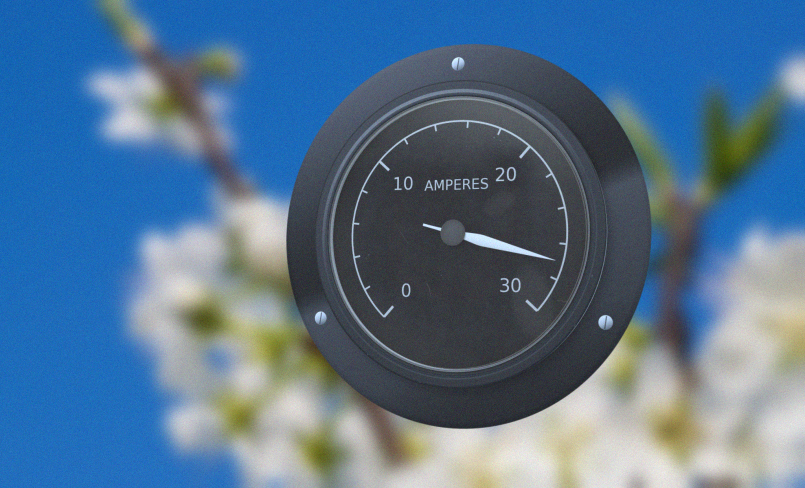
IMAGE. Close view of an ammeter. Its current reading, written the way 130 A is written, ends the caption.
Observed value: 27 A
